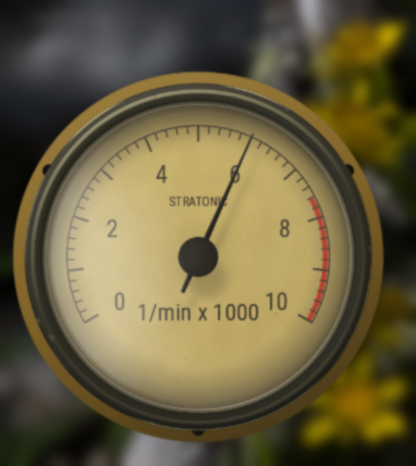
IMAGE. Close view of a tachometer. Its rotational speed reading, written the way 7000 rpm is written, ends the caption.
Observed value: 6000 rpm
